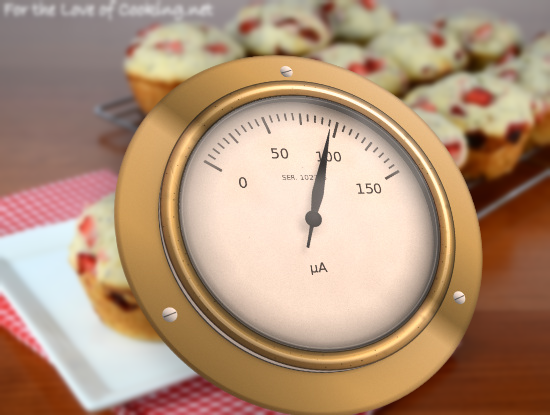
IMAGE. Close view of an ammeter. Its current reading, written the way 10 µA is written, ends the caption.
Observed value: 95 µA
